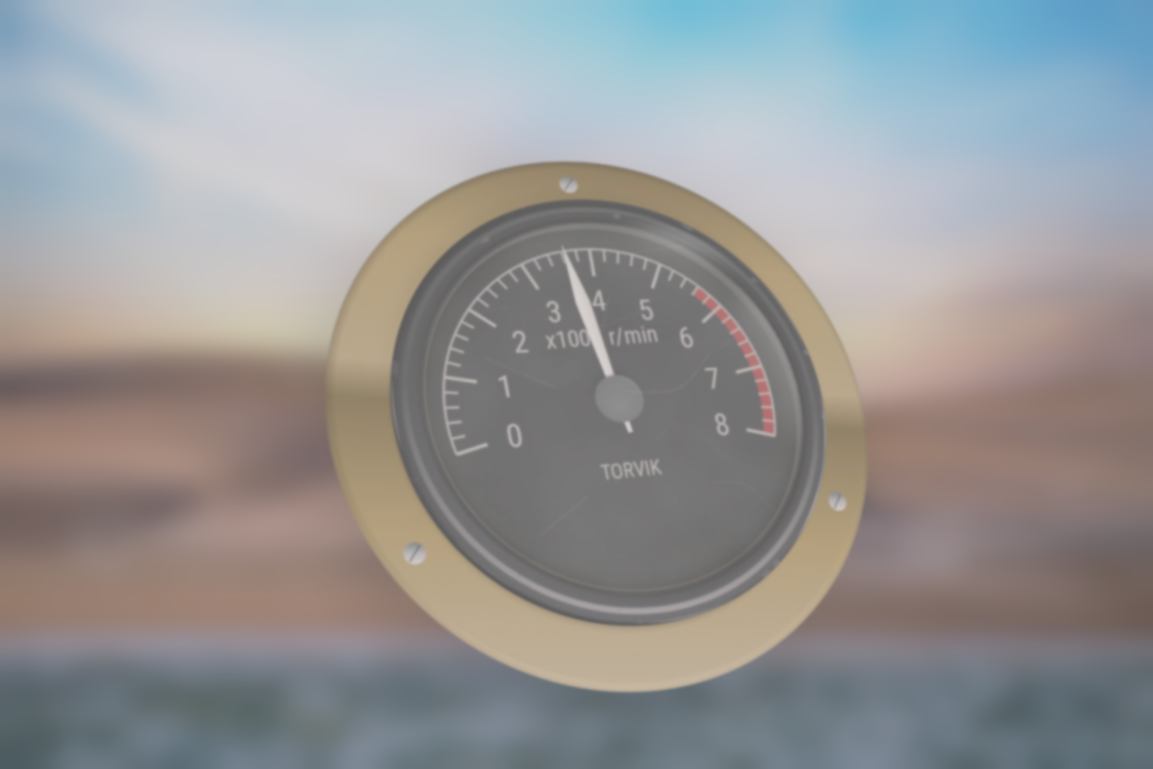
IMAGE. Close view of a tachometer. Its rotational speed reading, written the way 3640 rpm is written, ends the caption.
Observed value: 3600 rpm
